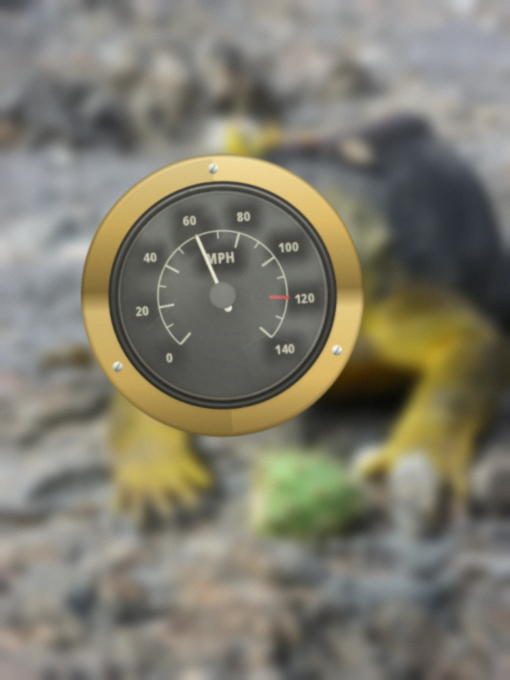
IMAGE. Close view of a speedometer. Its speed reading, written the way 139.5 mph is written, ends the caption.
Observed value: 60 mph
